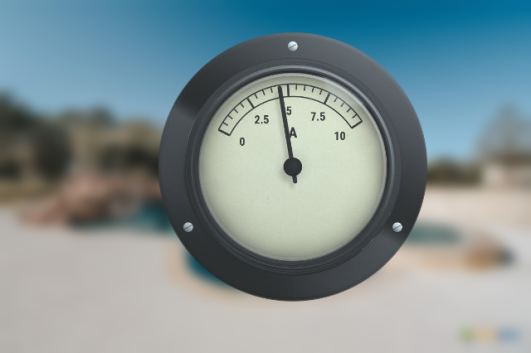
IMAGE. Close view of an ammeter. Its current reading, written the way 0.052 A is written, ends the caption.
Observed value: 4.5 A
